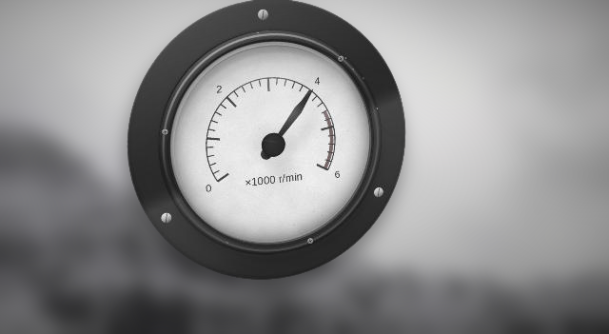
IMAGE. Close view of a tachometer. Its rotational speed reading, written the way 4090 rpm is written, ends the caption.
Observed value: 4000 rpm
